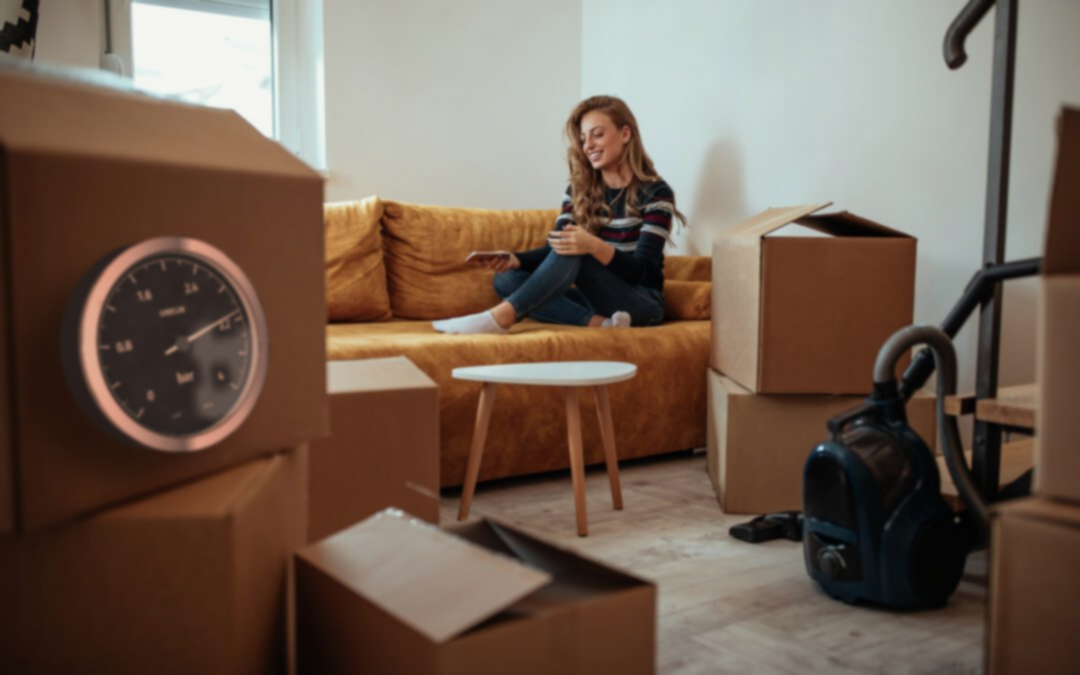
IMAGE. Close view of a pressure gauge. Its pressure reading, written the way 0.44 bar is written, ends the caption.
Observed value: 3.1 bar
